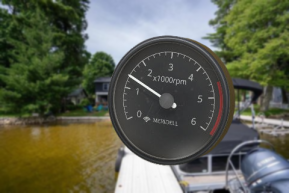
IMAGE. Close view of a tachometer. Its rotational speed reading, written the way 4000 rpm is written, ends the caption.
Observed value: 1400 rpm
